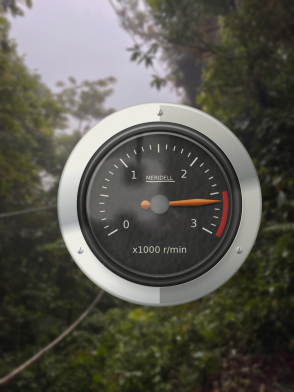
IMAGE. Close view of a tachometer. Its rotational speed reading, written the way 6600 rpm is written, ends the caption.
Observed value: 2600 rpm
